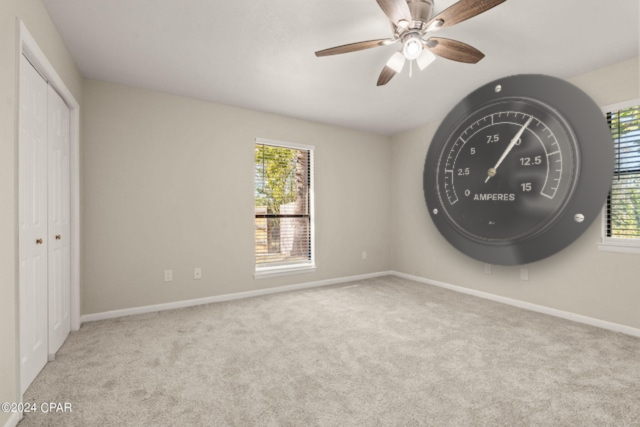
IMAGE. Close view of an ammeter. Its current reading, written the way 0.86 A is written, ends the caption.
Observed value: 10 A
